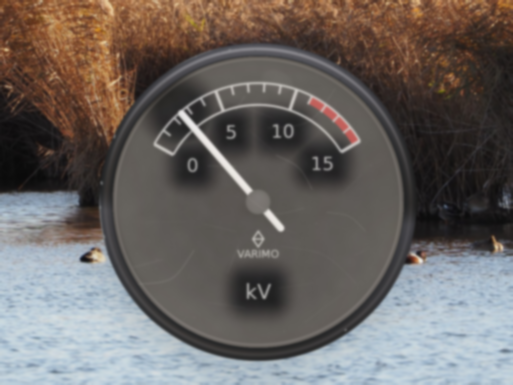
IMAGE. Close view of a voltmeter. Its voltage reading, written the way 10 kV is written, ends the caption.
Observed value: 2.5 kV
